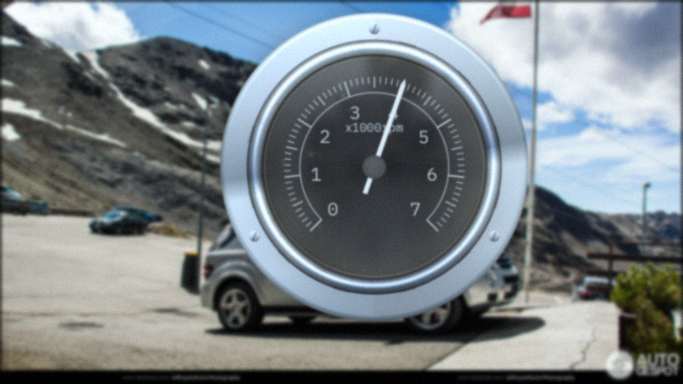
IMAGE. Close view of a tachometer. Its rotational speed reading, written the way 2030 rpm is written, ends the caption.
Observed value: 4000 rpm
